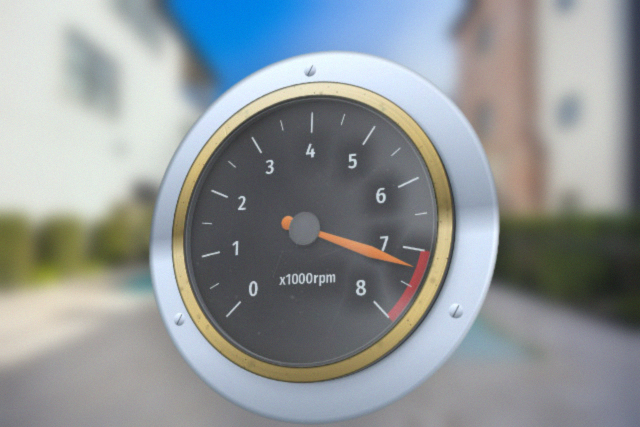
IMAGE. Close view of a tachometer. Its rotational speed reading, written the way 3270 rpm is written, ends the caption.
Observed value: 7250 rpm
